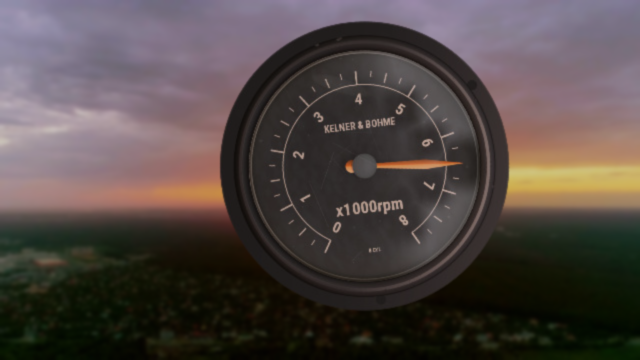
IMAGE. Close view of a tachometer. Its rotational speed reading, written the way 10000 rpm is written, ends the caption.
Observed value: 6500 rpm
